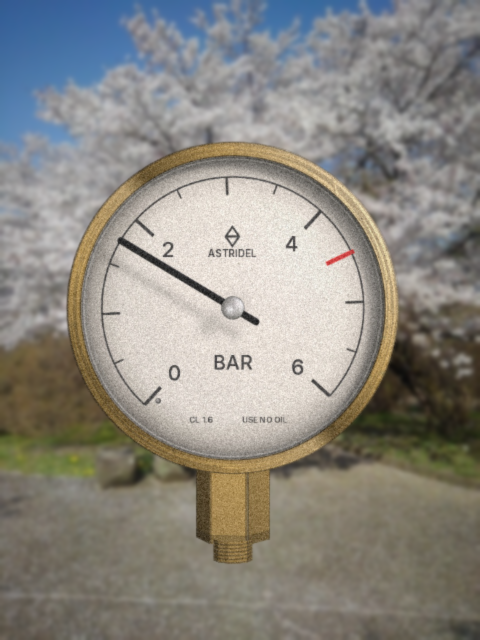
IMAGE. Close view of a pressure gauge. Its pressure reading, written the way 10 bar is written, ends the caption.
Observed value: 1.75 bar
